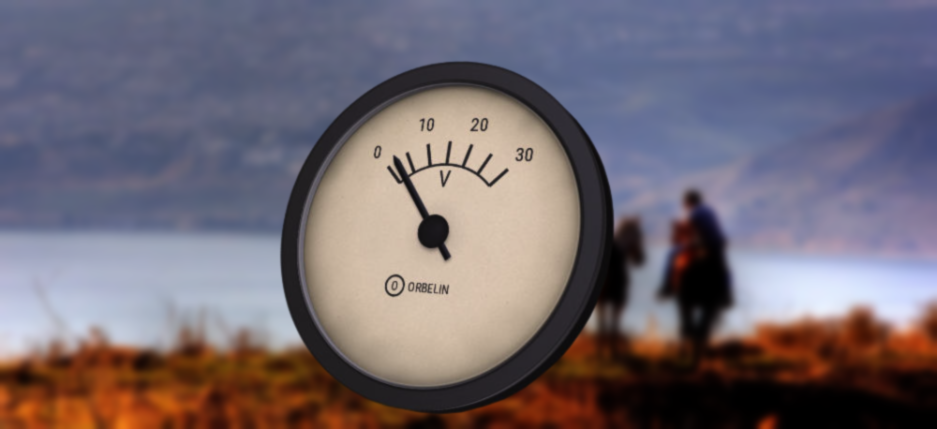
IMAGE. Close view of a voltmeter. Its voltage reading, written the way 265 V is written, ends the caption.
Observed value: 2.5 V
